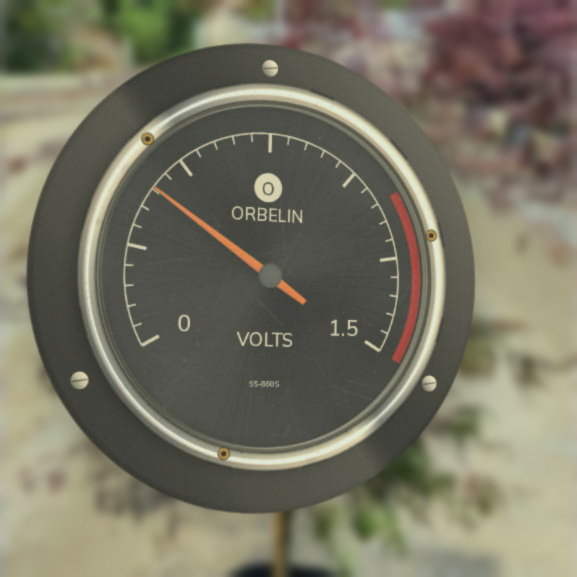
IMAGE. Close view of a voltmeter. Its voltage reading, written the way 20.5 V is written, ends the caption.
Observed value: 0.4 V
